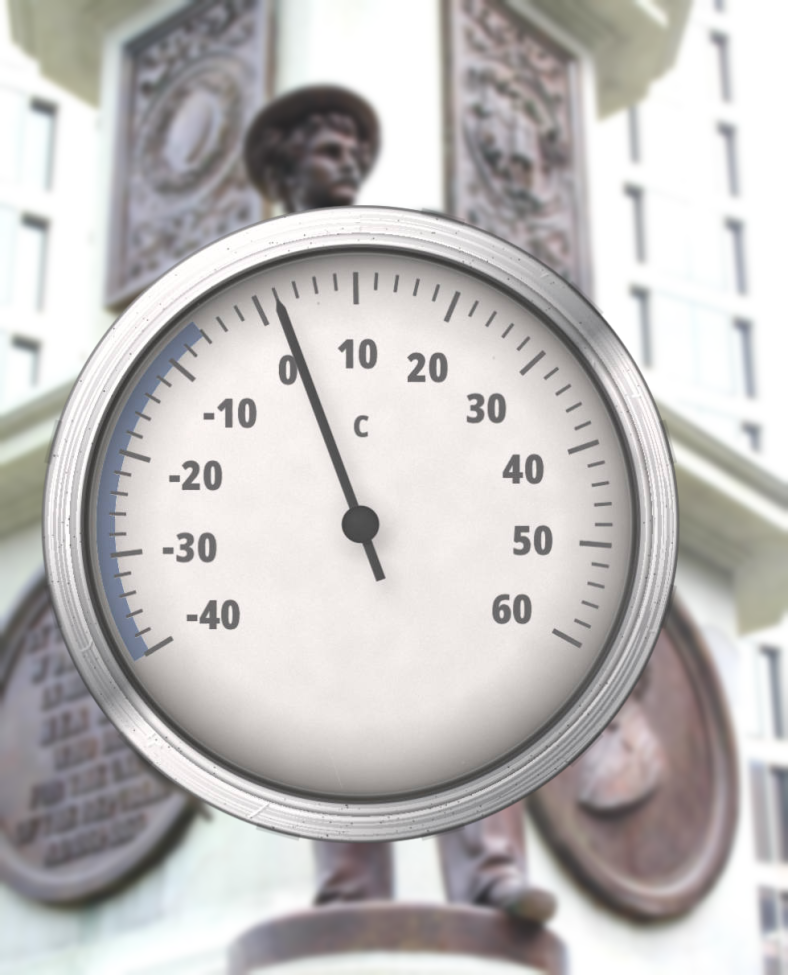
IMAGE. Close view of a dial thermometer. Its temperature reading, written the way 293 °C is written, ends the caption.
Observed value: 2 °C
